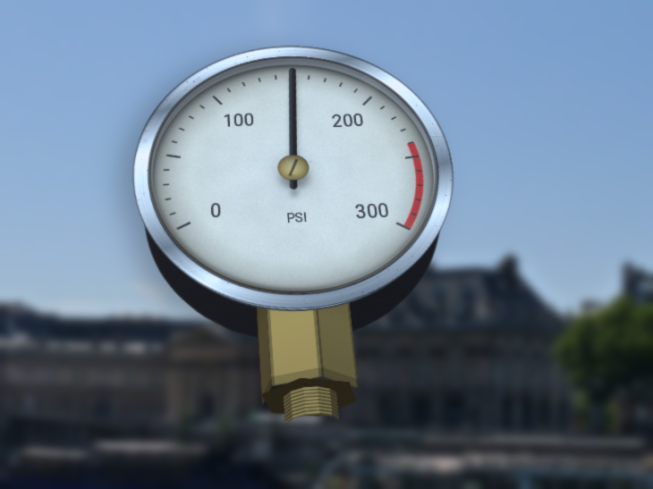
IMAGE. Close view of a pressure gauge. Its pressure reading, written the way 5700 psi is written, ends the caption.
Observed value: 150 psi
